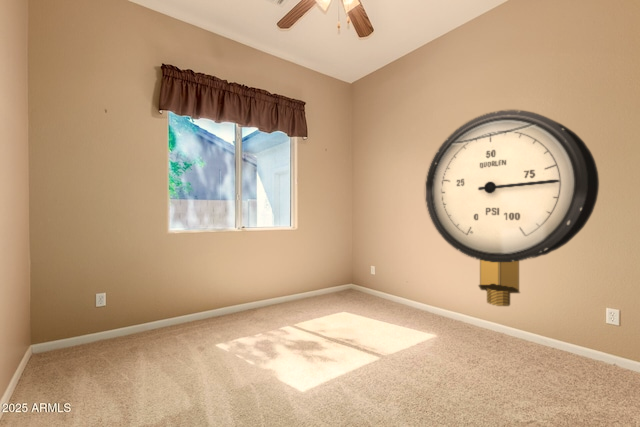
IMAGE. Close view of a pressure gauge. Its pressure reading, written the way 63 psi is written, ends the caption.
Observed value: 80 psi
